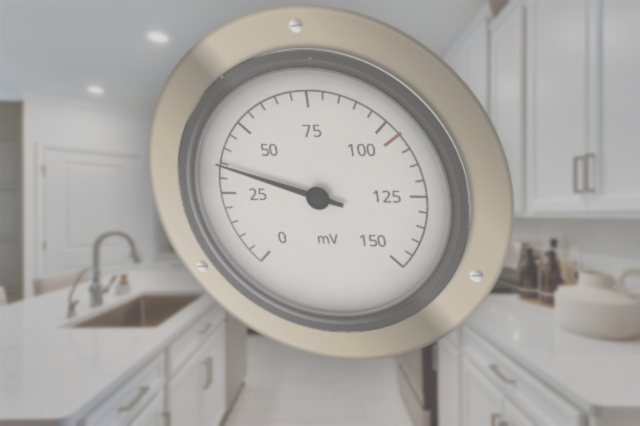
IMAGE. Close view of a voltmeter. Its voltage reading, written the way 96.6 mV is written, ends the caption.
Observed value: 35 mV
